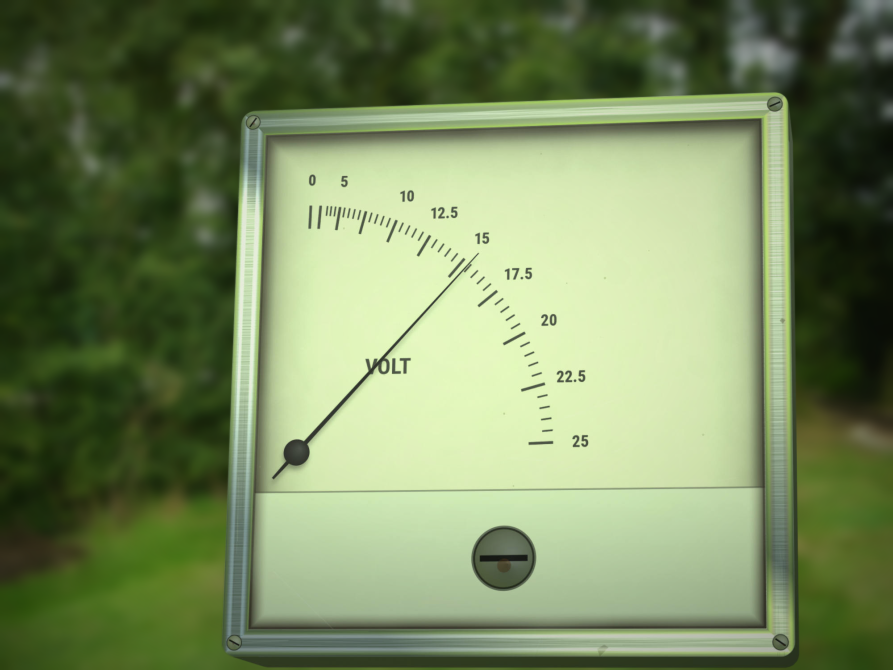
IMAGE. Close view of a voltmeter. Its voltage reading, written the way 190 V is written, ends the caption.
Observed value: 15.5 V
